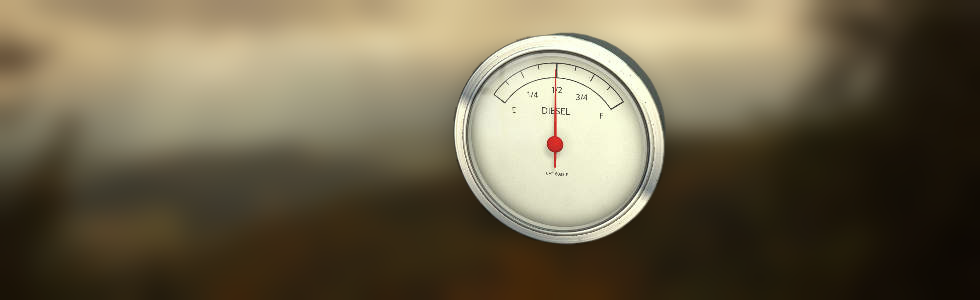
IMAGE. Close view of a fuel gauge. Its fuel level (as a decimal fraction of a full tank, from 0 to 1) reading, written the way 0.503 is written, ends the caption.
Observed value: 0.5
